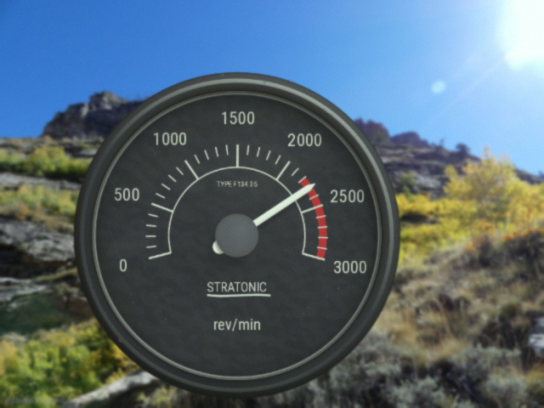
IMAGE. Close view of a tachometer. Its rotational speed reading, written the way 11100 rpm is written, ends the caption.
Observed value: 2300 rpm
